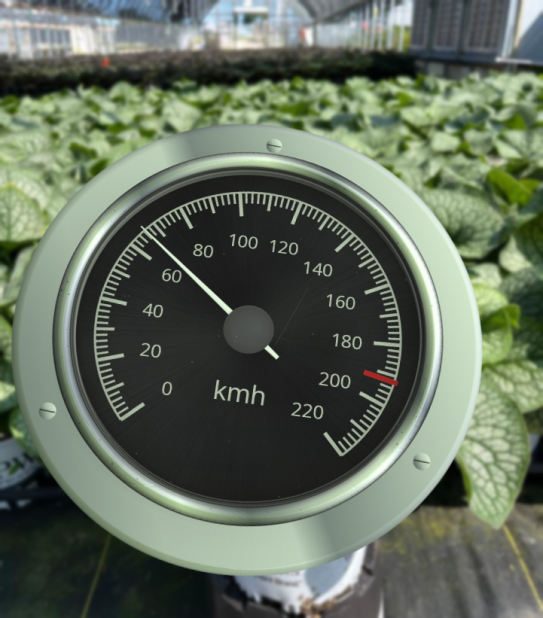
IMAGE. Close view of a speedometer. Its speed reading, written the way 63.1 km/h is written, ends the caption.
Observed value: 66 km/h
